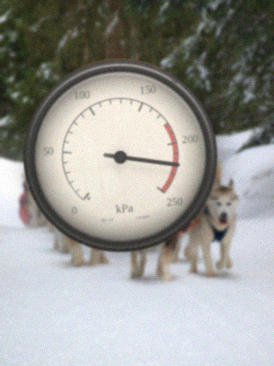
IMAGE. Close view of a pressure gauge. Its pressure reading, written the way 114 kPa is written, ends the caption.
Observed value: 220 kPa
